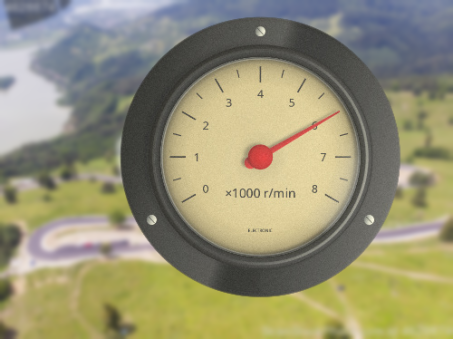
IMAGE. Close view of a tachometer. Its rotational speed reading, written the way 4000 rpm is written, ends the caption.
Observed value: 6000 rpm
